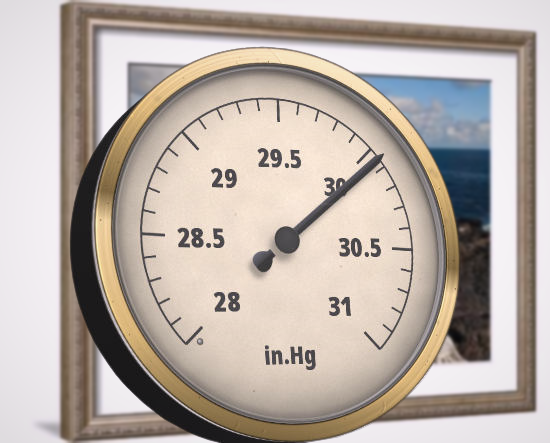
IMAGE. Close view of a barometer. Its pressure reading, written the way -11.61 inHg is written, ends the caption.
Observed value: 30.05 inHg
